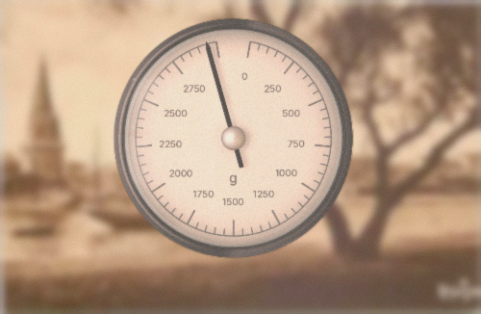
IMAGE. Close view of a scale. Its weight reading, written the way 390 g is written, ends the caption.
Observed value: 2950 g
